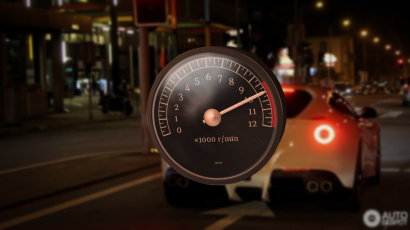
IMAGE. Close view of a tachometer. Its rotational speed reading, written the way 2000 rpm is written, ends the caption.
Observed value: 10000 rpm
